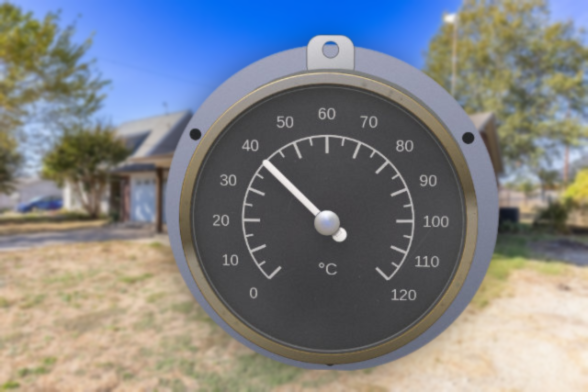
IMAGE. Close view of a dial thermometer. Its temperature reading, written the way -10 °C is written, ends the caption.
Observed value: 40 °C
